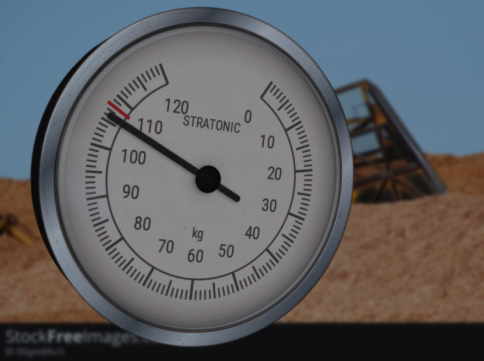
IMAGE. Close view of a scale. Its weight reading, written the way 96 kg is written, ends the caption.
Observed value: 106 kg
